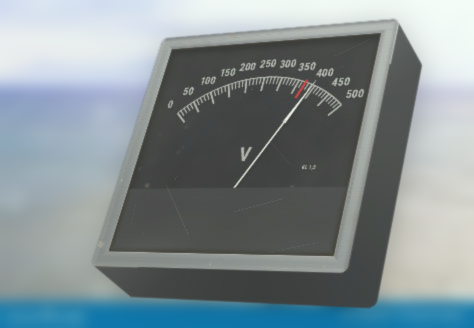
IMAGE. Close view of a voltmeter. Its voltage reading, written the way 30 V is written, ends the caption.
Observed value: 400 V
